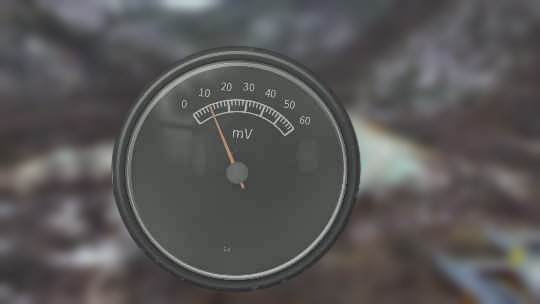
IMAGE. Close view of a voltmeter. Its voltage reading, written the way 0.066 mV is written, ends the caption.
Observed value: 10 mV
